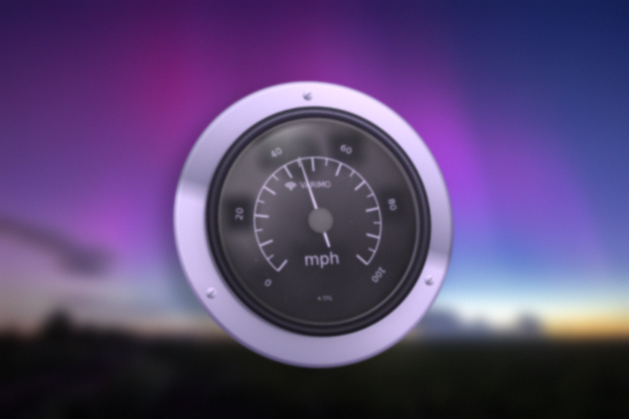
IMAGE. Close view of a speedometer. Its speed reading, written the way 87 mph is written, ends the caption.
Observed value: 45 mph
